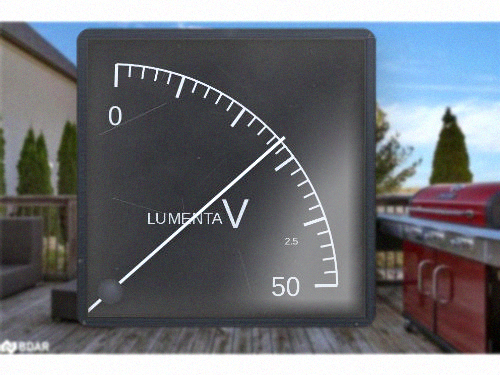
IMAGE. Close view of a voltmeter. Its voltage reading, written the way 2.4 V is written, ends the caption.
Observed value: 27 V
